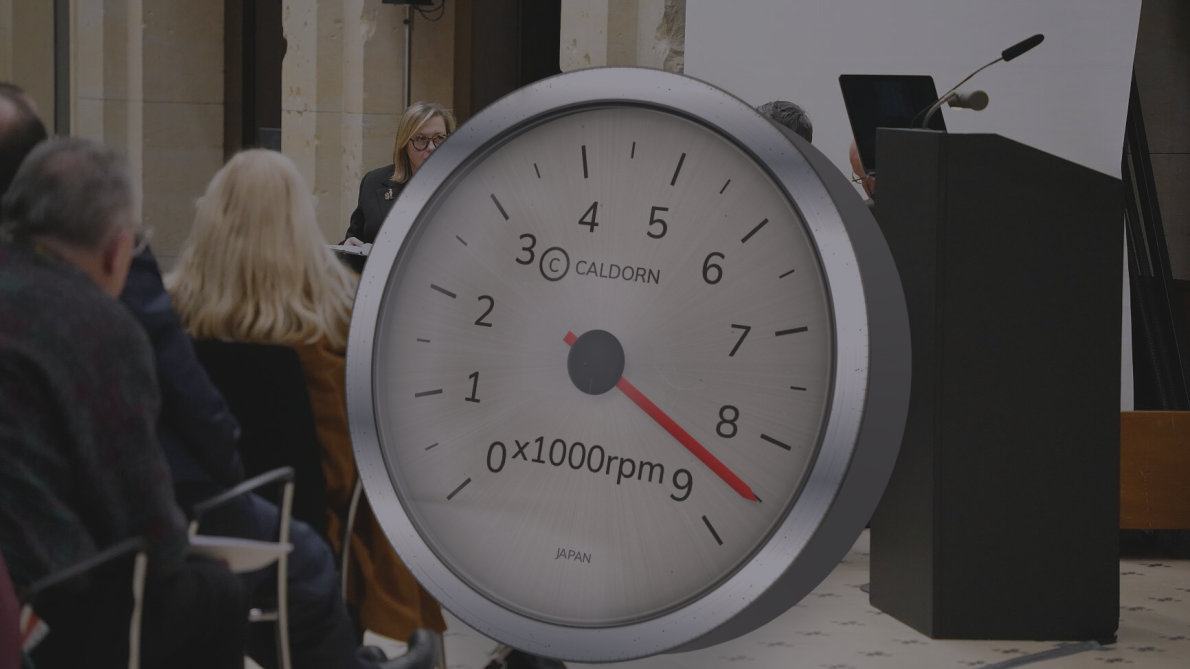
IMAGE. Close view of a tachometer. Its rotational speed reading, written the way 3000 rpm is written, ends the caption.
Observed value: 8500 rpm
